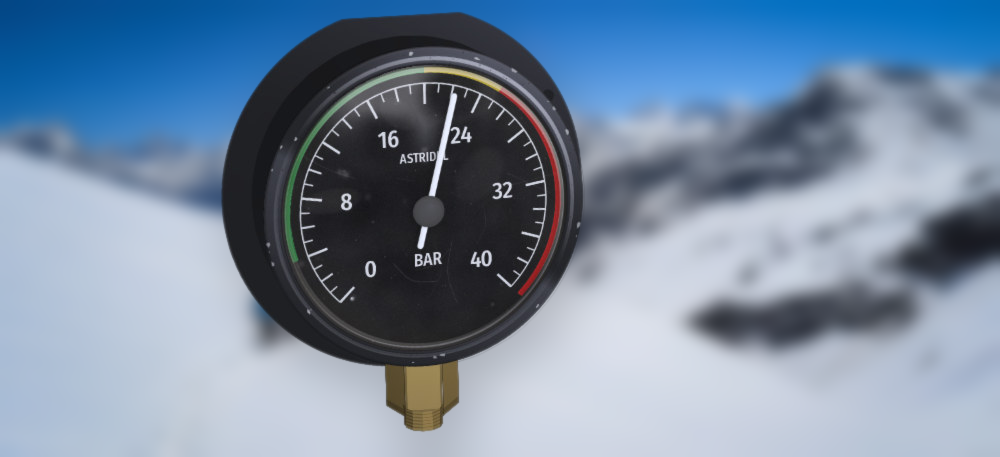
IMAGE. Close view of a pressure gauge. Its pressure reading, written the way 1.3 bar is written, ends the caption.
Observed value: 22 bar
